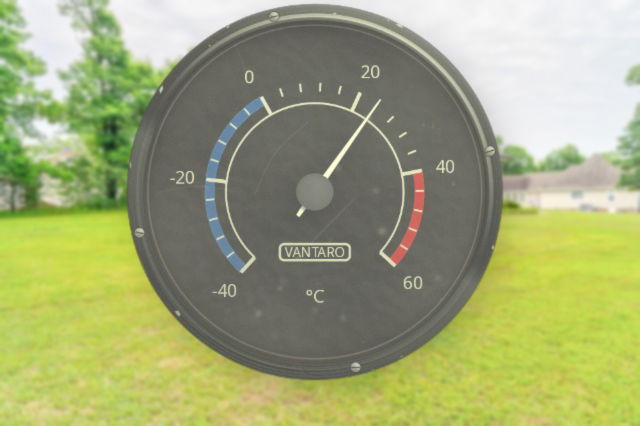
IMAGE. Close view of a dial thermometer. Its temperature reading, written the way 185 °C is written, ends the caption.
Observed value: 24 °C
